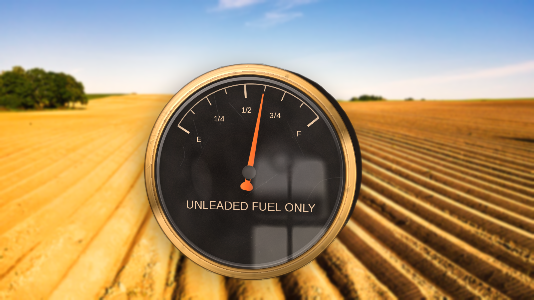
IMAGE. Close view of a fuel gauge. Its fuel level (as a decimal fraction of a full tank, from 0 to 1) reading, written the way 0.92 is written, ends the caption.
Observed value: 0.625
